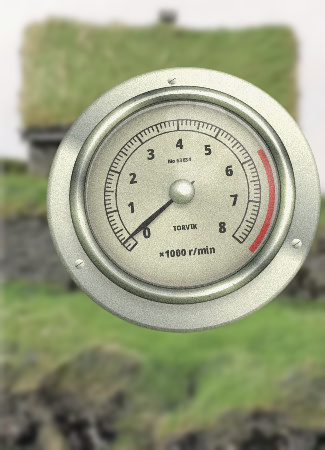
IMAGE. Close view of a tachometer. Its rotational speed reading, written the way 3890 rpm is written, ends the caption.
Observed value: 200 rpm
